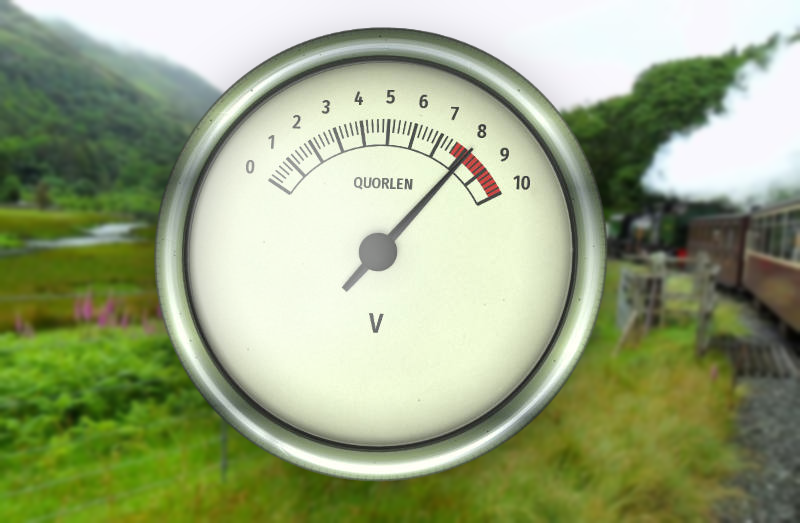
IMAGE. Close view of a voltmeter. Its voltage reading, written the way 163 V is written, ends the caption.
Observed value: 8.2 V
